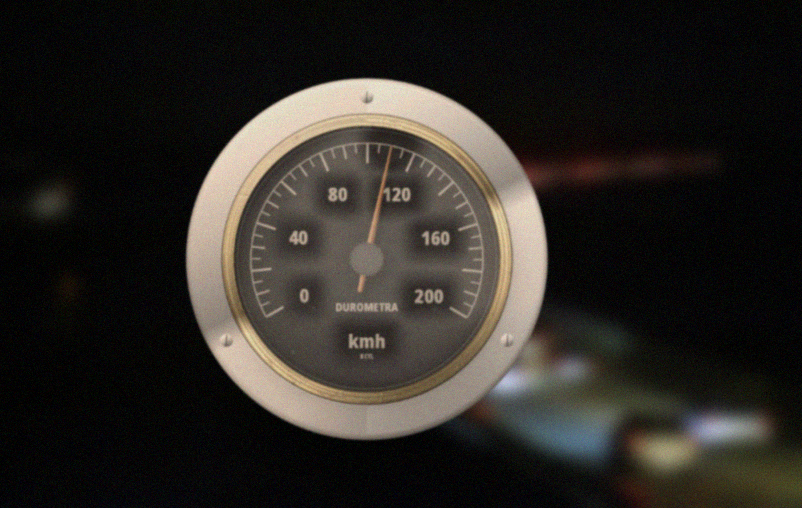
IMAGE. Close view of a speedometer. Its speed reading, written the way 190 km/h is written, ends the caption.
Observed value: 110 km/h
